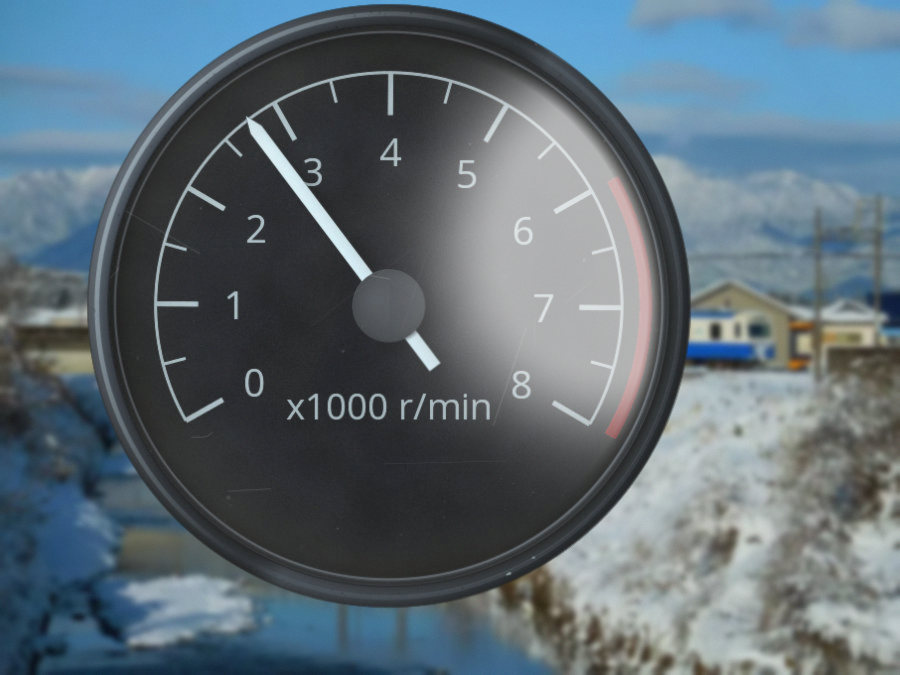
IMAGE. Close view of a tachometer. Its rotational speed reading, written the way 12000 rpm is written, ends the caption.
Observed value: 2750 rpm
